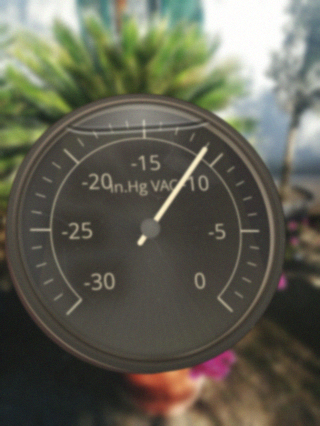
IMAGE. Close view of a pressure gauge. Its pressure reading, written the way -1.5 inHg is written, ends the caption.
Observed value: -11 inHg
